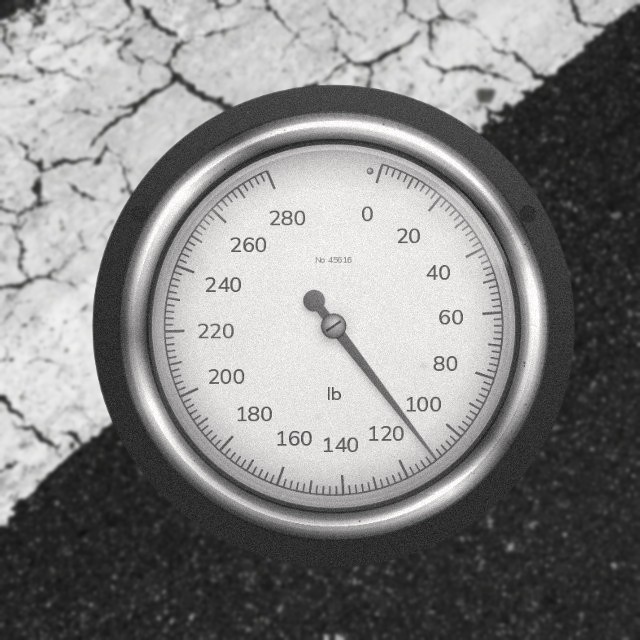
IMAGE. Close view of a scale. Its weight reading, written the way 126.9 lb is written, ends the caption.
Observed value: 110 lb
